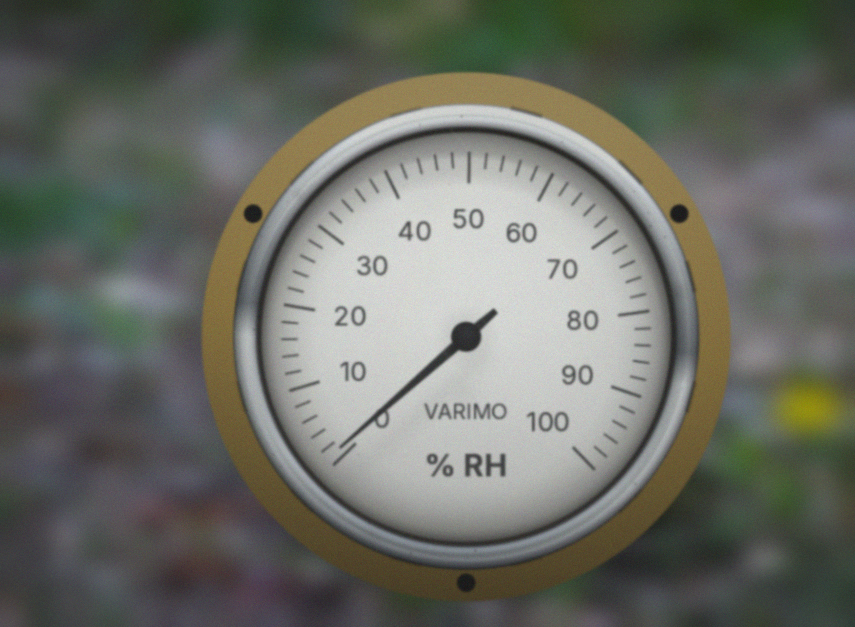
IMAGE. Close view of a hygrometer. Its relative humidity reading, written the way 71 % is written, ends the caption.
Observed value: 1 %
